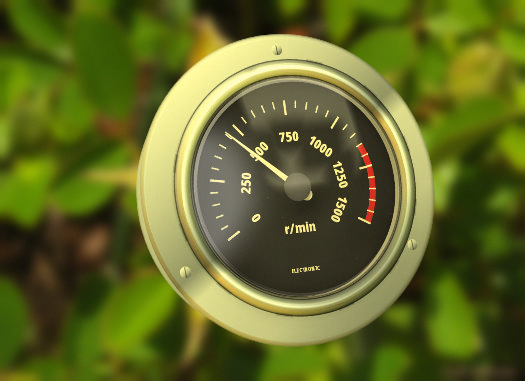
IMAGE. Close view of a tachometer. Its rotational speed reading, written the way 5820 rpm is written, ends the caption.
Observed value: 450 rpm
